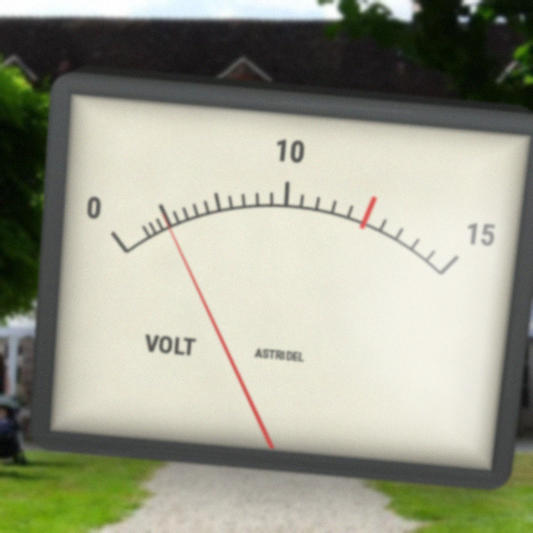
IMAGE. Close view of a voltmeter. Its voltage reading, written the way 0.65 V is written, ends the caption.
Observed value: 5 V
